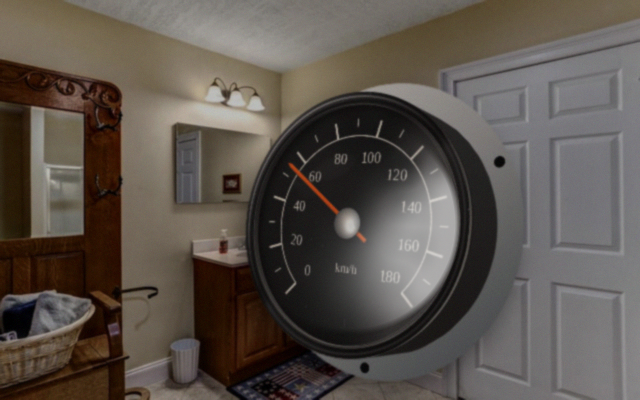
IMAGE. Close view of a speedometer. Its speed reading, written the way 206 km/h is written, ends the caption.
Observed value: 55 km/h
